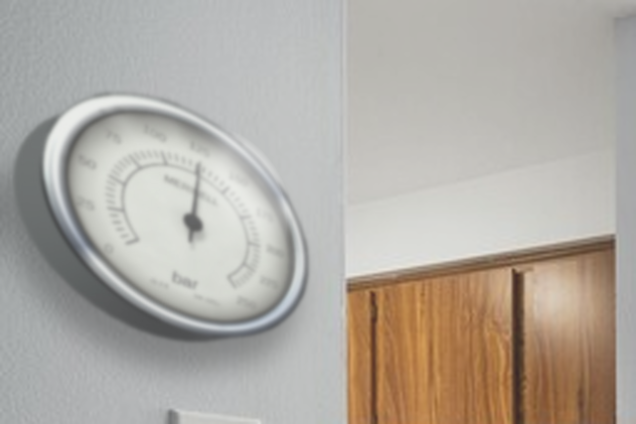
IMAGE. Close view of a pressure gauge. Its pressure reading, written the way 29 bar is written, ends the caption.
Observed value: 125 bar
